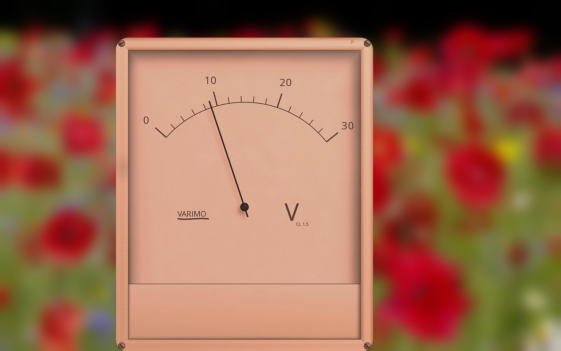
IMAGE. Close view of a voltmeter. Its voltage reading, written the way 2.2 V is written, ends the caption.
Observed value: 9 V
